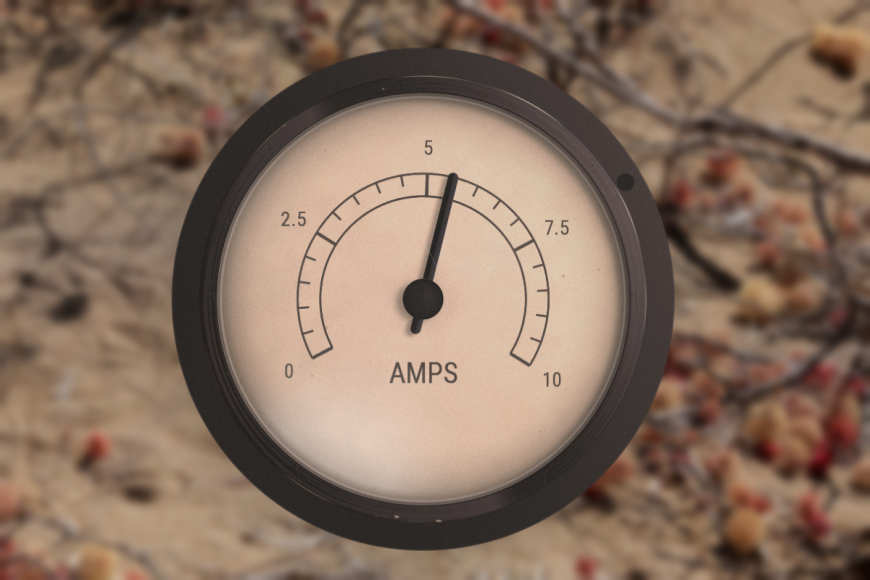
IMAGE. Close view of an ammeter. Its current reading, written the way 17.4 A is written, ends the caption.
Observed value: 5.5 A
